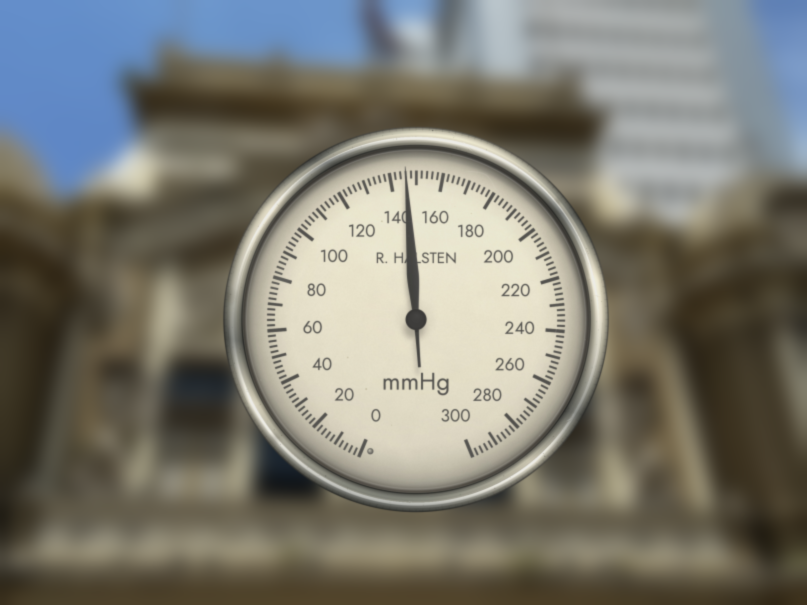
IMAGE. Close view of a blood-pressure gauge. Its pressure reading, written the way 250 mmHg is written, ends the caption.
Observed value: 146 mmHg
